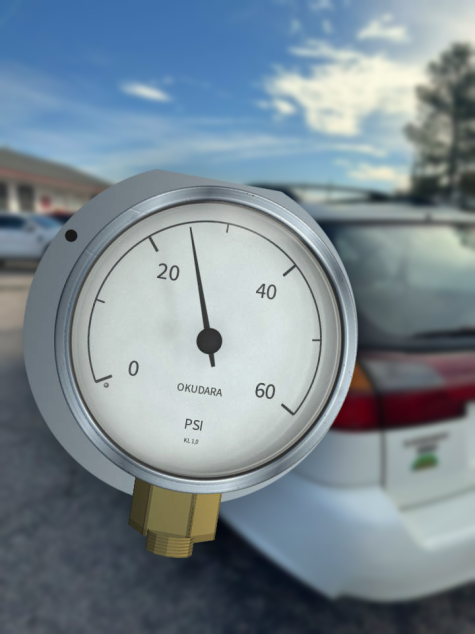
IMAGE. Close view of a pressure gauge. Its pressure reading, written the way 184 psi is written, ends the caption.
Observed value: 25 psi
